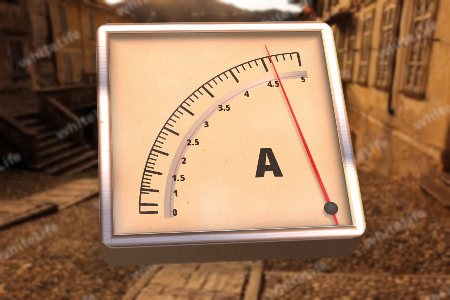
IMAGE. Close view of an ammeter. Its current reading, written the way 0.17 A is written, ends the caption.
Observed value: 4.6 A
